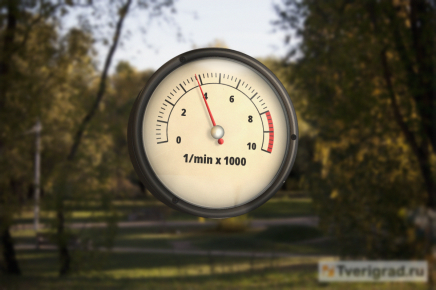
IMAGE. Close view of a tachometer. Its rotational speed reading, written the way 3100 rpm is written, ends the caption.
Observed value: 3800 rpm
